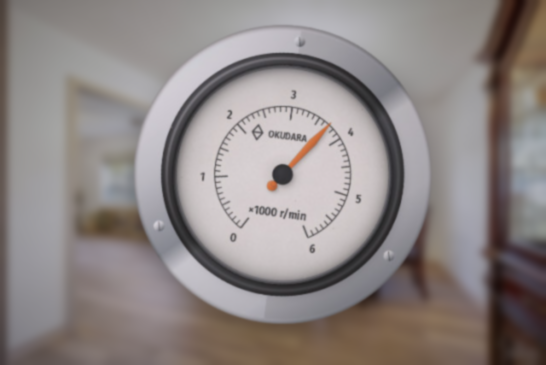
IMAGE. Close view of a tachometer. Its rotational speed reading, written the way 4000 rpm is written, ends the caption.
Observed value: 3700 rpm
